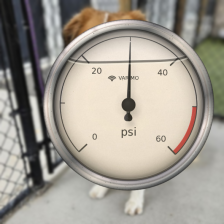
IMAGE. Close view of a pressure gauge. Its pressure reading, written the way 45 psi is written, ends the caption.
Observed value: 30 psi
